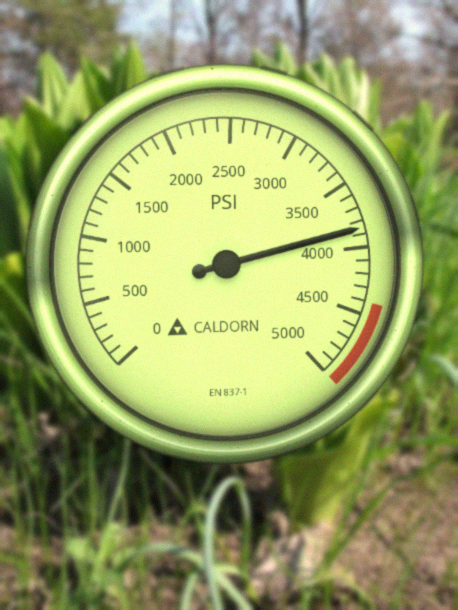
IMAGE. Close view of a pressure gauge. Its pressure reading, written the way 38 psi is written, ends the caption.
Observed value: 3850 psi
